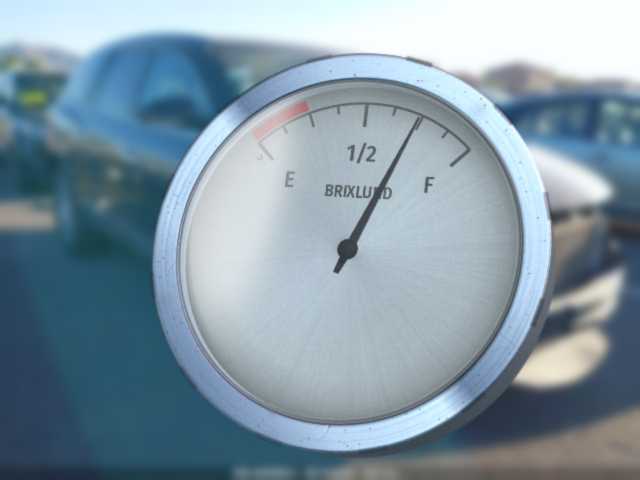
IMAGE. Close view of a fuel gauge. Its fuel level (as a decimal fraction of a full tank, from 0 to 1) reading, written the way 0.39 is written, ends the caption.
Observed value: 0.75
